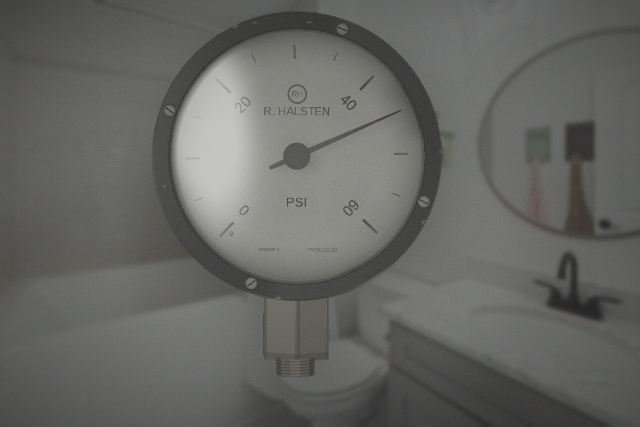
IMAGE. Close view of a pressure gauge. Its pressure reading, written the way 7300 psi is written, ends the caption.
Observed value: 45 psi
